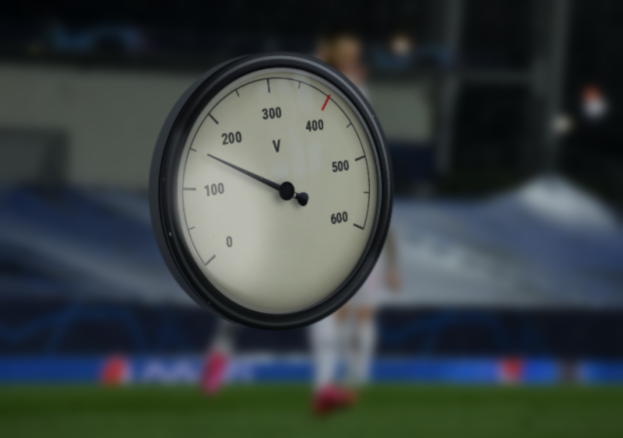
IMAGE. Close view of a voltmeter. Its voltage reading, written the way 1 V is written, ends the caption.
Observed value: 150 V
